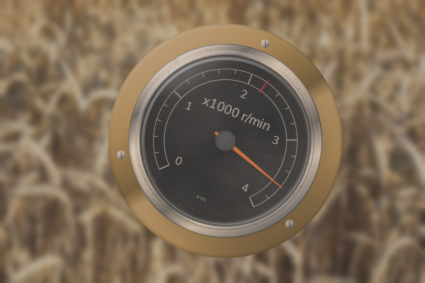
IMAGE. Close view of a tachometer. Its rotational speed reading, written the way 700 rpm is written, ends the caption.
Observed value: 3600 rpm
